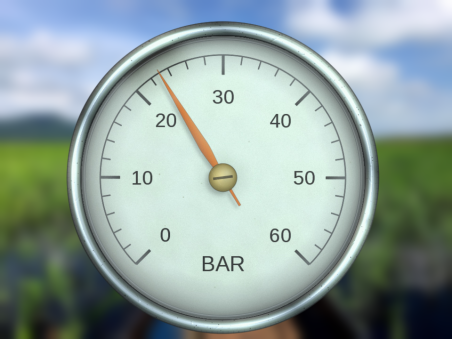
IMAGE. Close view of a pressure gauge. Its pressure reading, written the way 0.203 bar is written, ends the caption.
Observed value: 23 bar
